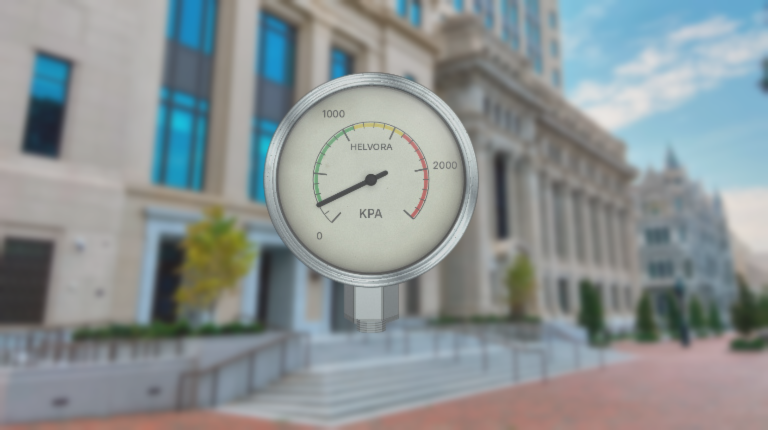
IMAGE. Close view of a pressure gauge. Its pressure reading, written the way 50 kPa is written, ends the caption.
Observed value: 200 kPa
